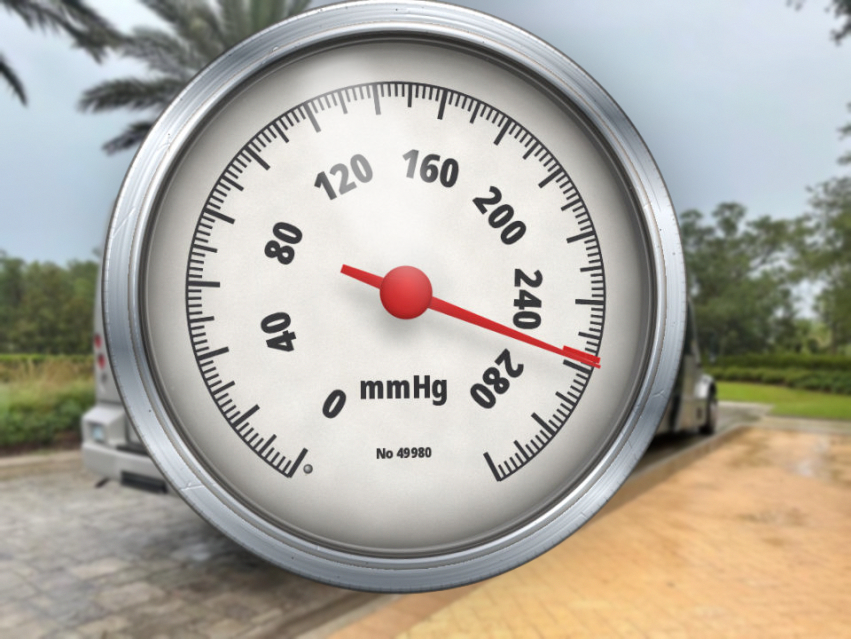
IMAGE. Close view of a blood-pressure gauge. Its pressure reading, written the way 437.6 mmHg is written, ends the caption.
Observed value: 258 mmHg
